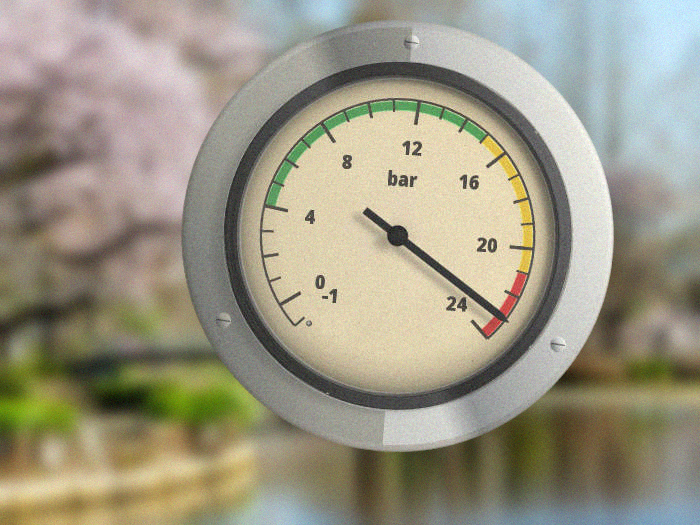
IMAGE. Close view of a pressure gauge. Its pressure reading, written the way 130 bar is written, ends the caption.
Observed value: 23 bar
